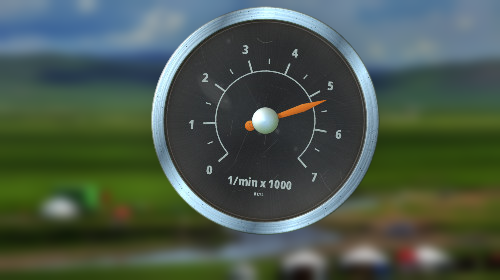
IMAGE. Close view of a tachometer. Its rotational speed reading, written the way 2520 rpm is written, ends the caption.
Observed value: 5250 rpm
